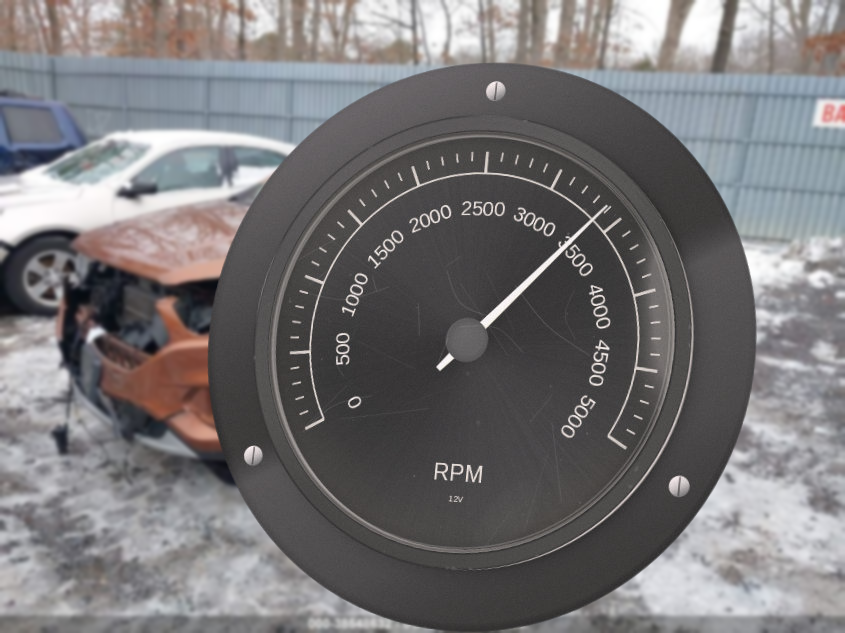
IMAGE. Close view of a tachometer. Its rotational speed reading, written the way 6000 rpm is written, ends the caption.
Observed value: 3400 rpm
